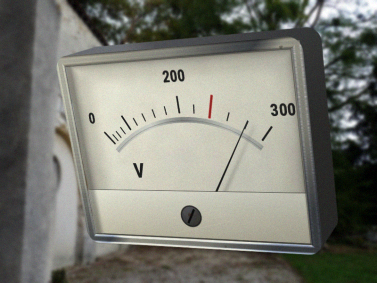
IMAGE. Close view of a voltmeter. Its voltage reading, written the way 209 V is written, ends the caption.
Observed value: 280 V
